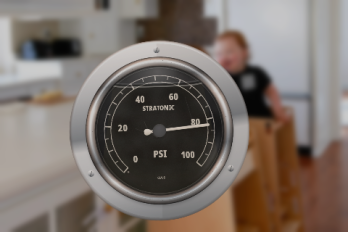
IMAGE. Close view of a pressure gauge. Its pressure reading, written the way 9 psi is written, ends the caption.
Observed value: 82.5 psi
